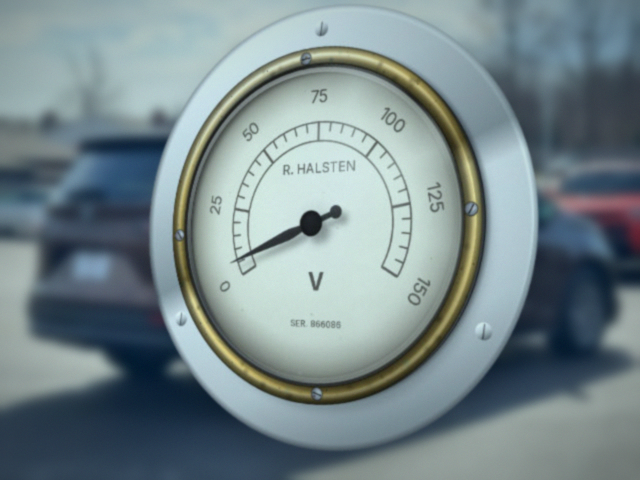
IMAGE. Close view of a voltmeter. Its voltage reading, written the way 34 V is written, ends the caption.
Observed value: 5 V
